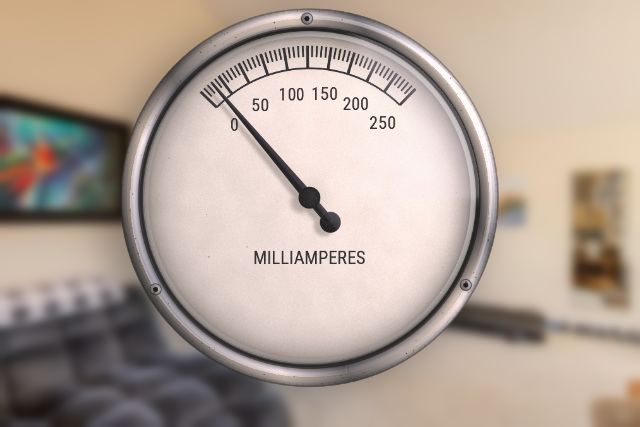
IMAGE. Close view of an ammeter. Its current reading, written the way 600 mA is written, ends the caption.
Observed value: 15 mA
